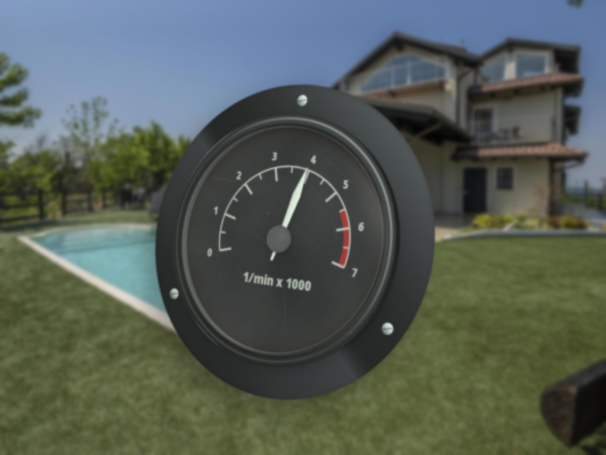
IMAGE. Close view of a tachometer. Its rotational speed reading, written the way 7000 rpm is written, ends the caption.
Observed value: 4000 rpm
